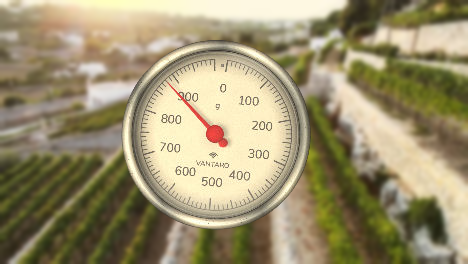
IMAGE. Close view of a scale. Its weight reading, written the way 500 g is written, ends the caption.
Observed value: 880 g
